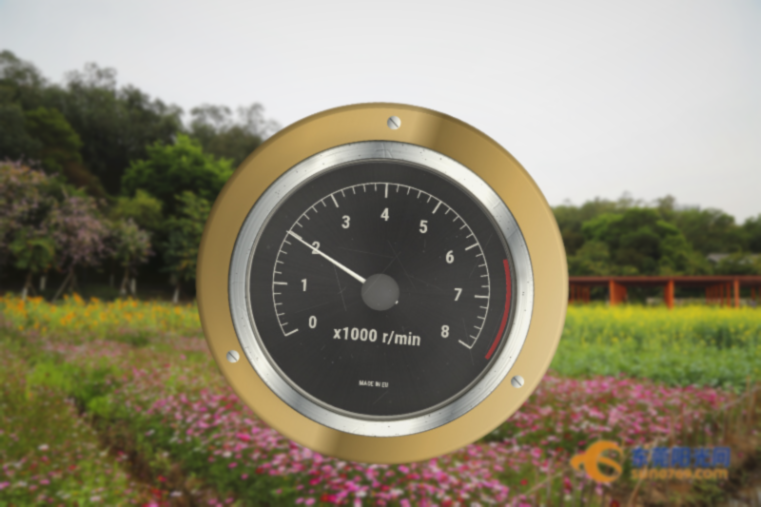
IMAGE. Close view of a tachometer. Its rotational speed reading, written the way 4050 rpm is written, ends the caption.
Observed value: 2000 rpm
